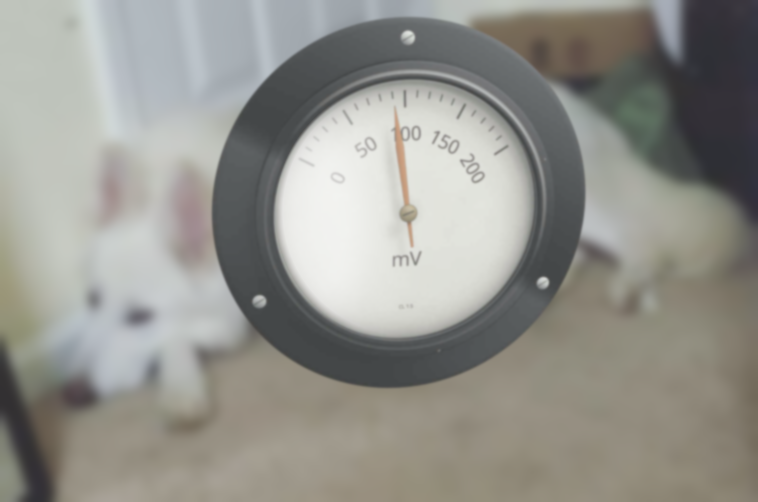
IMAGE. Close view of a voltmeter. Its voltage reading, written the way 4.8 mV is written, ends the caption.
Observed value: 90 mV
